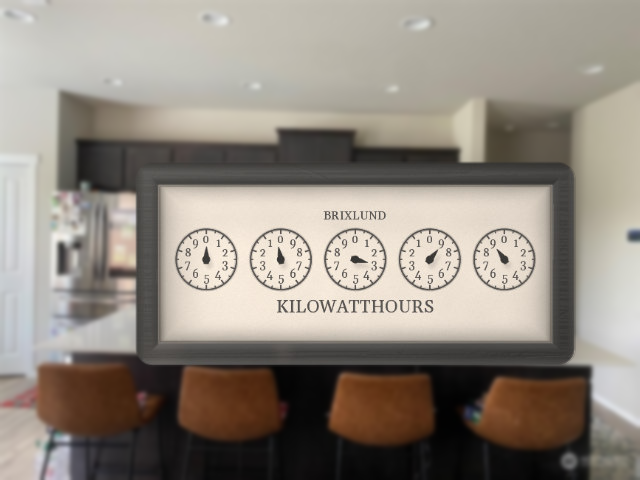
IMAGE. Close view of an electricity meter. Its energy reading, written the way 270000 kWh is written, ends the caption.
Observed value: 289 kWh
